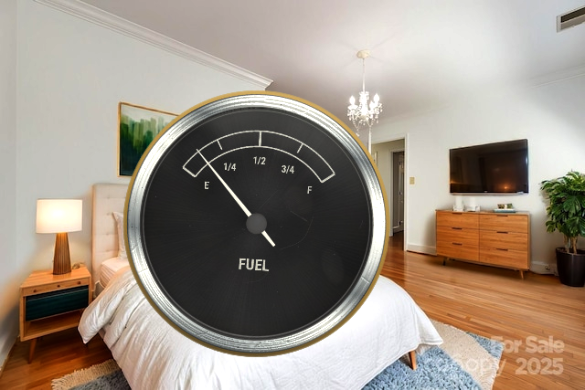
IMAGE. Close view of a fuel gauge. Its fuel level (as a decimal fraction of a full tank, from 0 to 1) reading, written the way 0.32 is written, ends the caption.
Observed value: 0.125
